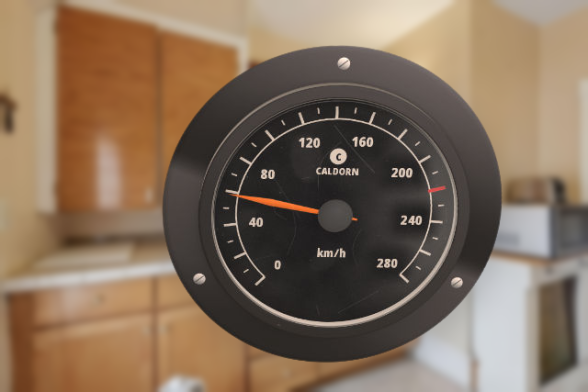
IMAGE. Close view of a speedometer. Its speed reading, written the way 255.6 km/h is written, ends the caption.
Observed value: 60 km/h
